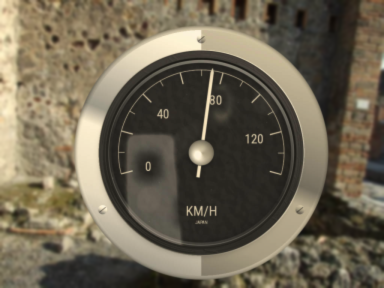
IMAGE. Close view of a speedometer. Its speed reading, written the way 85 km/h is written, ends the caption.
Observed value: 75 km/h
